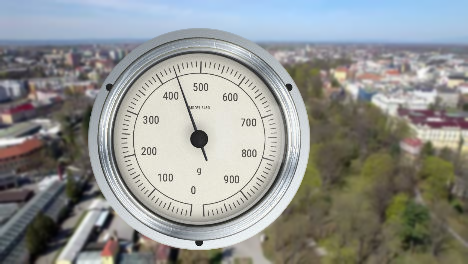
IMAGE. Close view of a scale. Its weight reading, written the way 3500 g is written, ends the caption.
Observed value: 440 g
